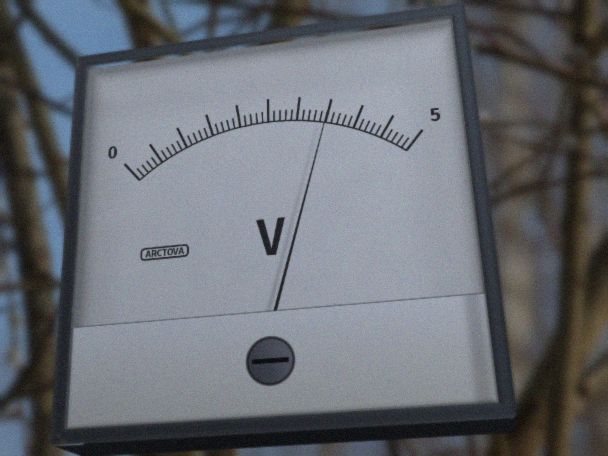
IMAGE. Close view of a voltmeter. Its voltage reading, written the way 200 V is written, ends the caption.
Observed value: 3.5 V
